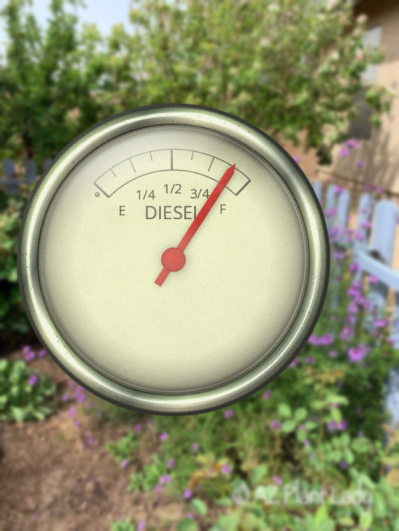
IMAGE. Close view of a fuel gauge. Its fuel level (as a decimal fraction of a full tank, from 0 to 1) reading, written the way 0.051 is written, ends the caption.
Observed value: 0.875
